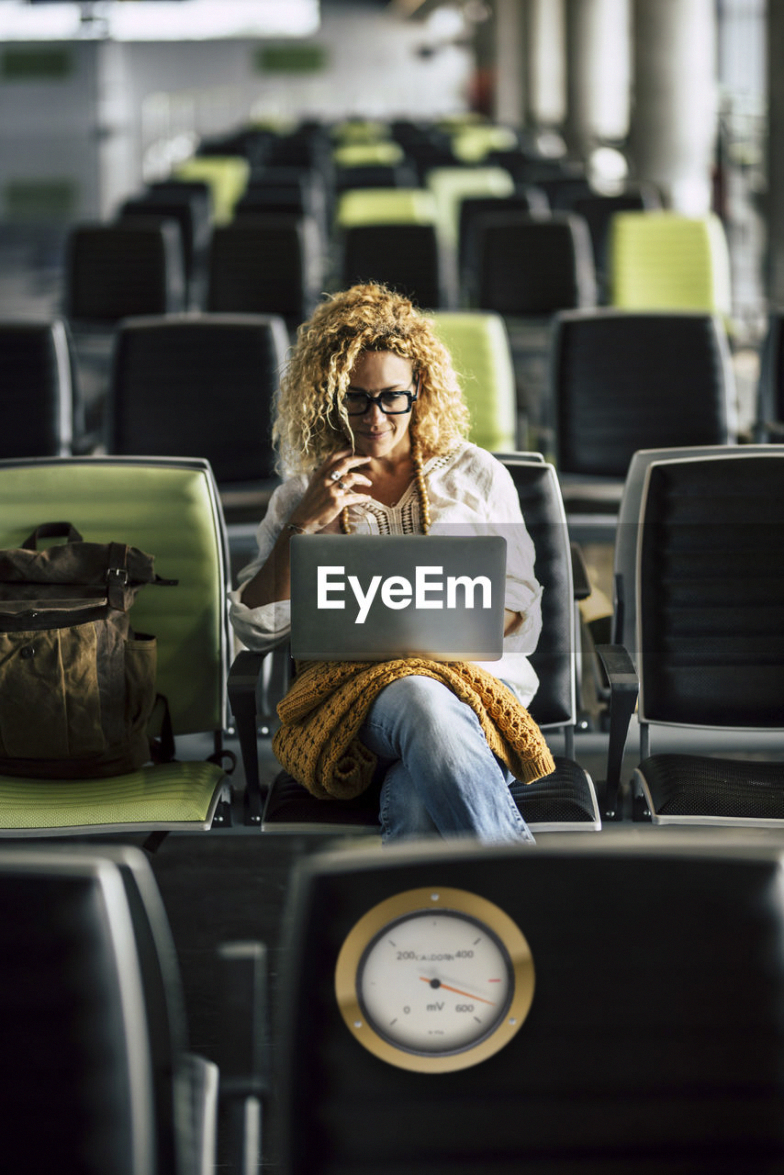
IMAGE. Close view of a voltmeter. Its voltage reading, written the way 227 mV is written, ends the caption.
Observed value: 550 mV
